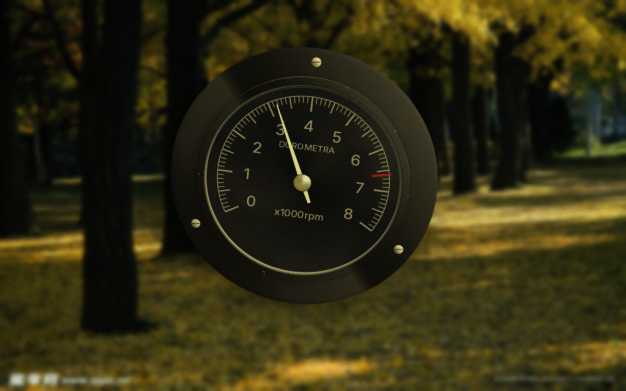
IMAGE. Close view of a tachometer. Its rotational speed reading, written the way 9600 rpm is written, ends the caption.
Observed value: 3200 rpm
